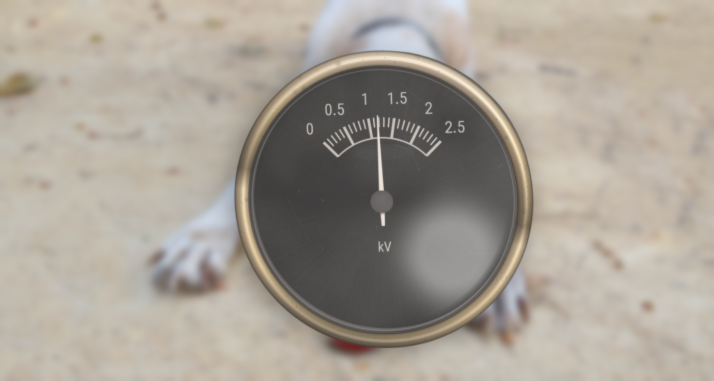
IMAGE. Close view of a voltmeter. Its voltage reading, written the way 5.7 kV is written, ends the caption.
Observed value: 1.2 kV
